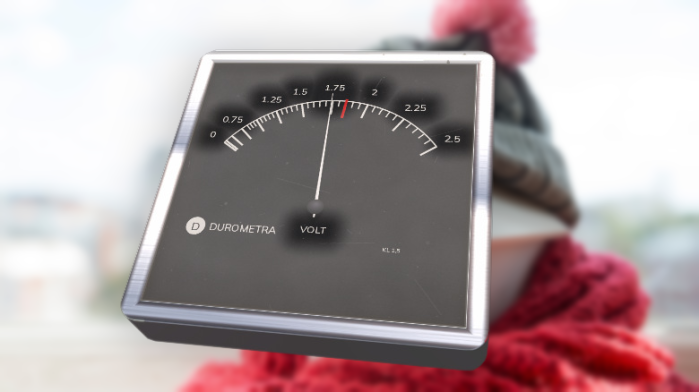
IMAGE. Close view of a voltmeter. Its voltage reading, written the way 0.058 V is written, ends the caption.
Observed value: 1.75 V
